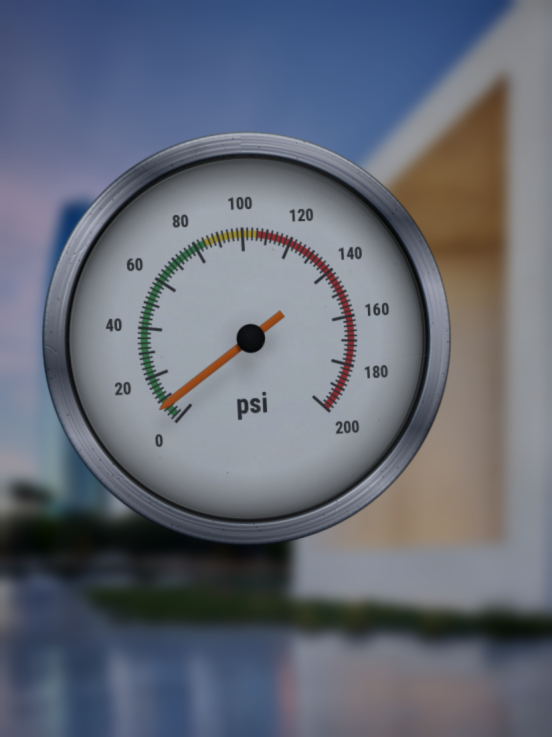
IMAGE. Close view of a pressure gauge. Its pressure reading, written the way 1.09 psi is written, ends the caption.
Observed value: 8 psi
